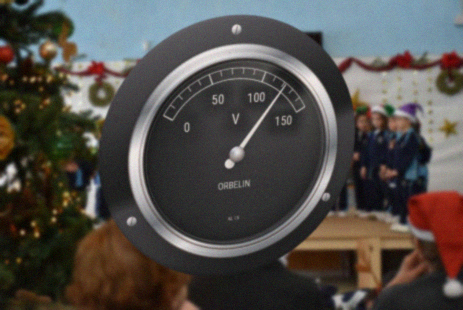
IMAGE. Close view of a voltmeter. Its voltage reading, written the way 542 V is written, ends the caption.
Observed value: 120 V
